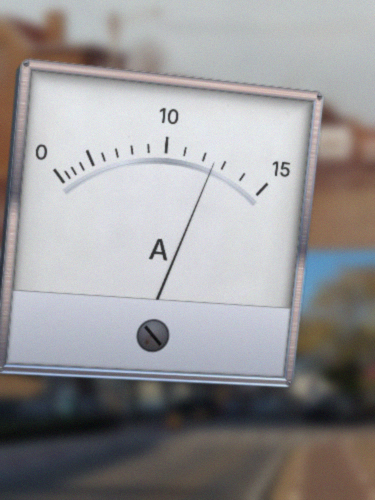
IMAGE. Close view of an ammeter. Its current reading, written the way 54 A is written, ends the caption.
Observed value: 12.5 A
